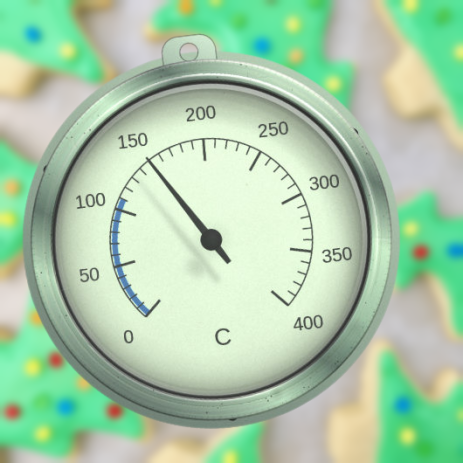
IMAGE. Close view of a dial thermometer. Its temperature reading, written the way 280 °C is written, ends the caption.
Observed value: 150 °C
